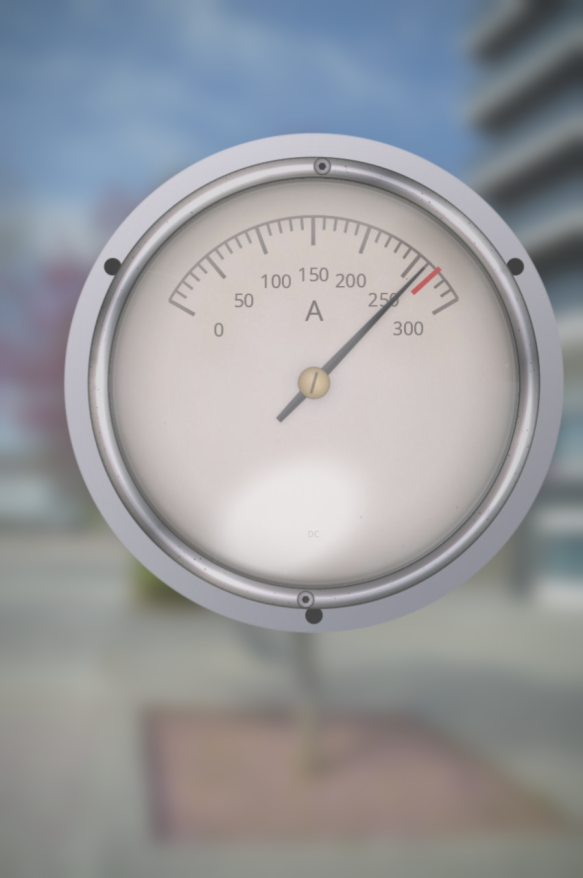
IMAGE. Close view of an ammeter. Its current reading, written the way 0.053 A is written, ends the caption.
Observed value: 260 A
